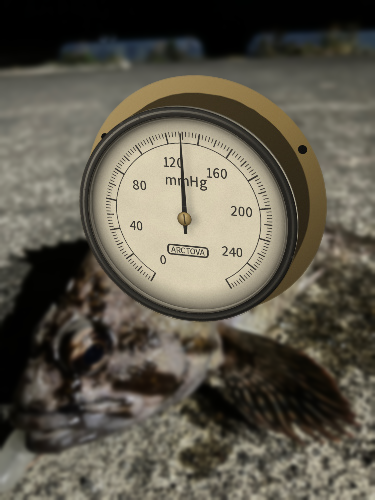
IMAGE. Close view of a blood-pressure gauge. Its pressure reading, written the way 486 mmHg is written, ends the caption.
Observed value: 130 mmHg
